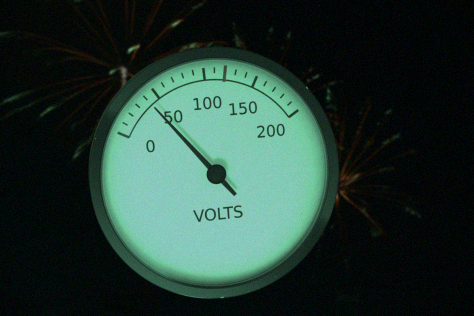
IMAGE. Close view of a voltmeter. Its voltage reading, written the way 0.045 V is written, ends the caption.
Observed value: 40 V
